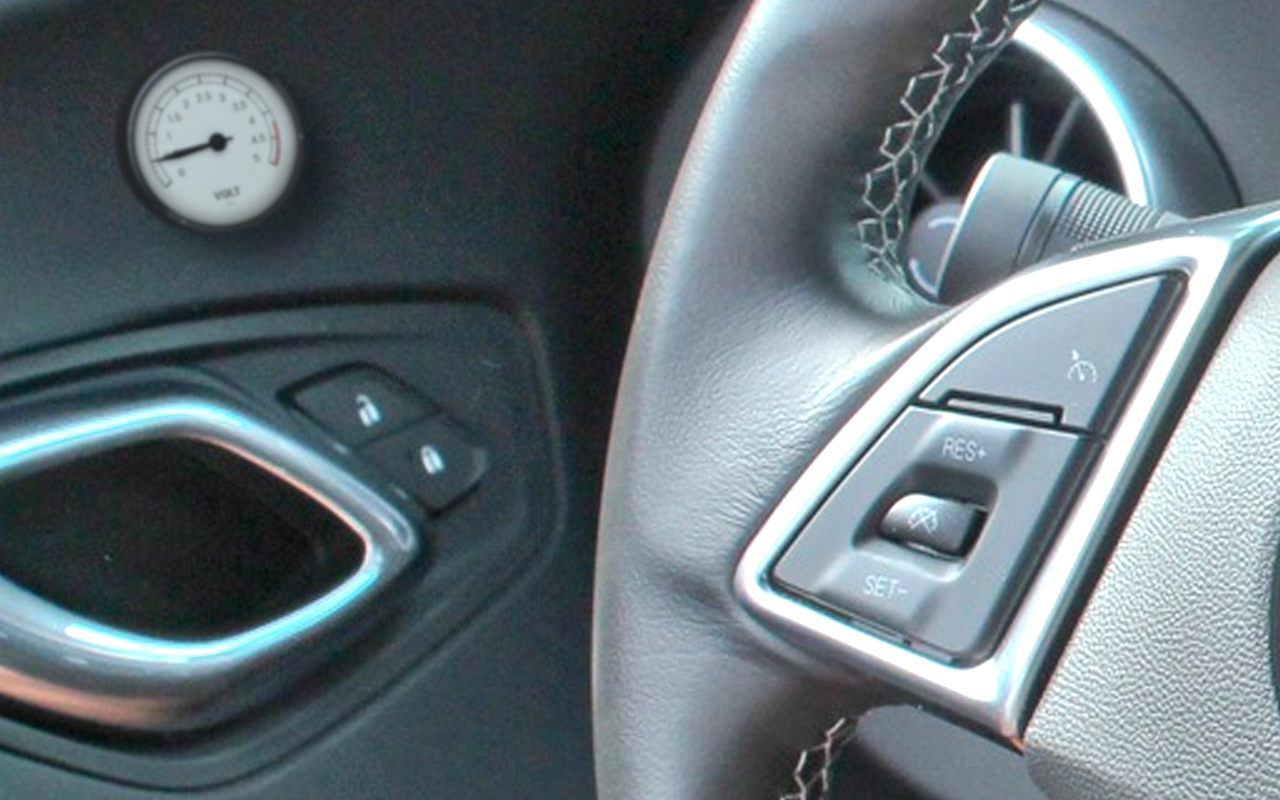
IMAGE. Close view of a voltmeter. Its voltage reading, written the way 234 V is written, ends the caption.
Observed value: 0.5 V
